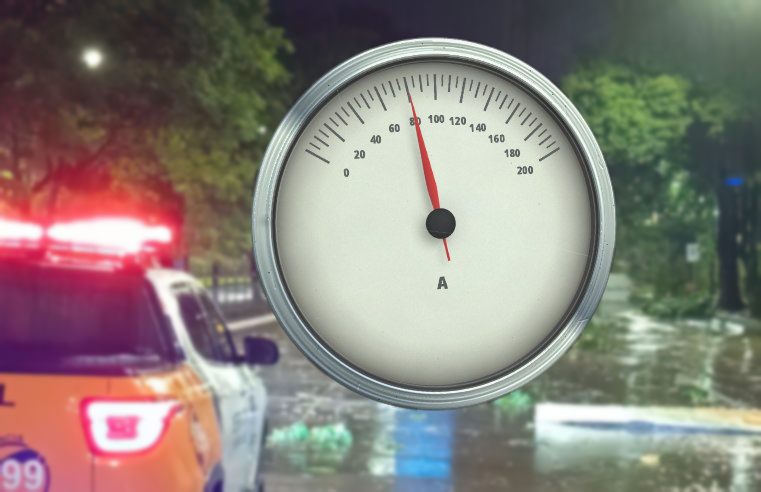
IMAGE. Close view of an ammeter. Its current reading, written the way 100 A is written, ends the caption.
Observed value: 80 A
